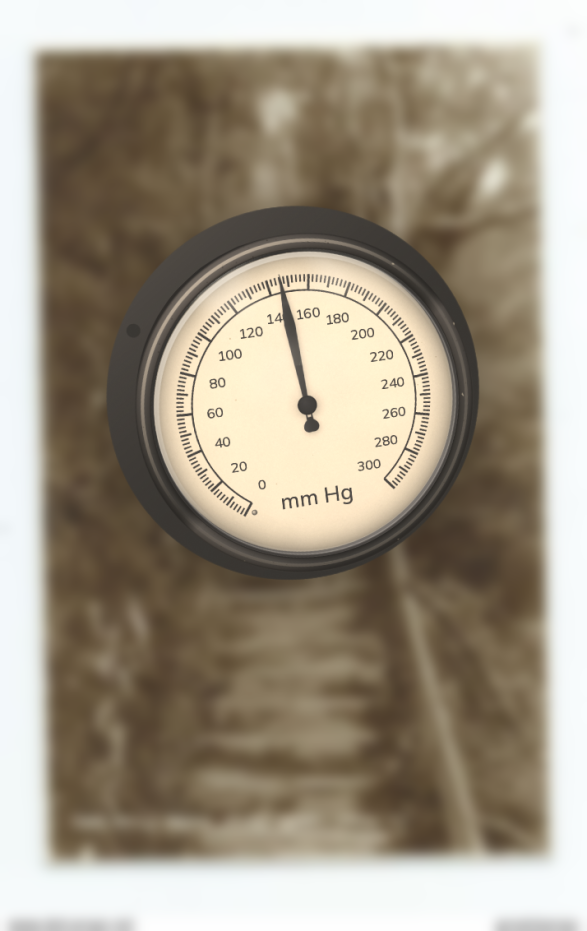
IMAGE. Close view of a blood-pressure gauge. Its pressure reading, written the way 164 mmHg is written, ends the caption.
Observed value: 146 mmHg
